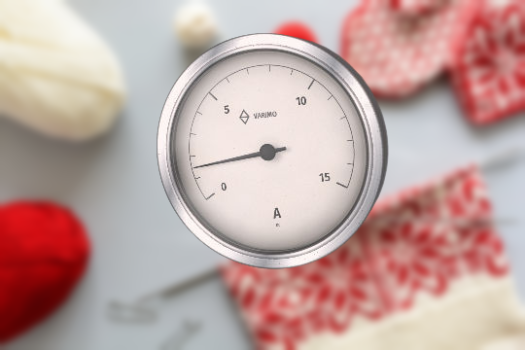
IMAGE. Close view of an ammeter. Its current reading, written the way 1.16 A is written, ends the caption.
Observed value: 1.5 A
